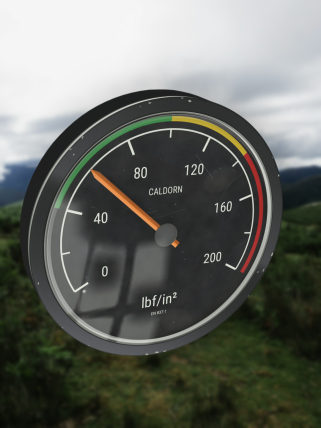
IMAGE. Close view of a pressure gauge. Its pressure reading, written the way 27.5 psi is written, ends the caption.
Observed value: 60 psi
